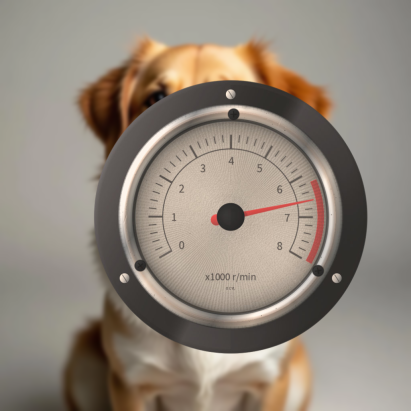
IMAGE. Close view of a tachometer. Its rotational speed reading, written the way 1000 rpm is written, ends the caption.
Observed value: 6600 rpm
